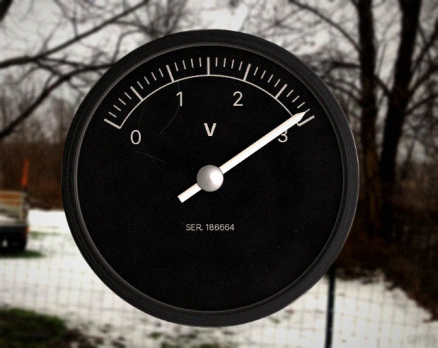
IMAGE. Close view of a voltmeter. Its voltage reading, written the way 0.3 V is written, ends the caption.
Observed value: 2.9 V
